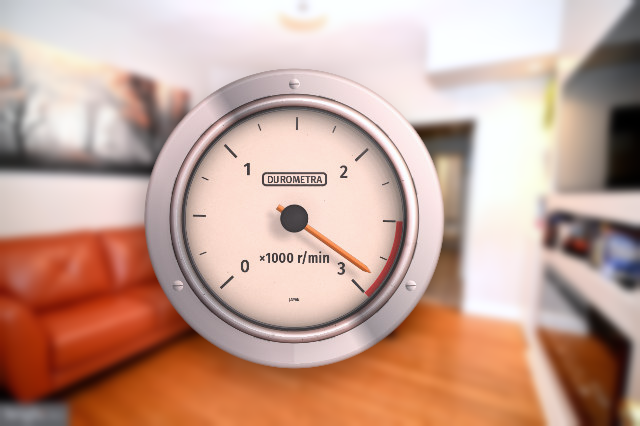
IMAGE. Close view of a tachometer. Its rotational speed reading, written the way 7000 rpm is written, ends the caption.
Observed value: 2875 rpm
